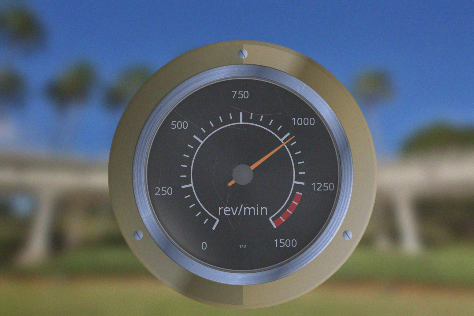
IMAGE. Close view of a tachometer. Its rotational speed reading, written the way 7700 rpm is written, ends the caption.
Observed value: 1025 rpm
